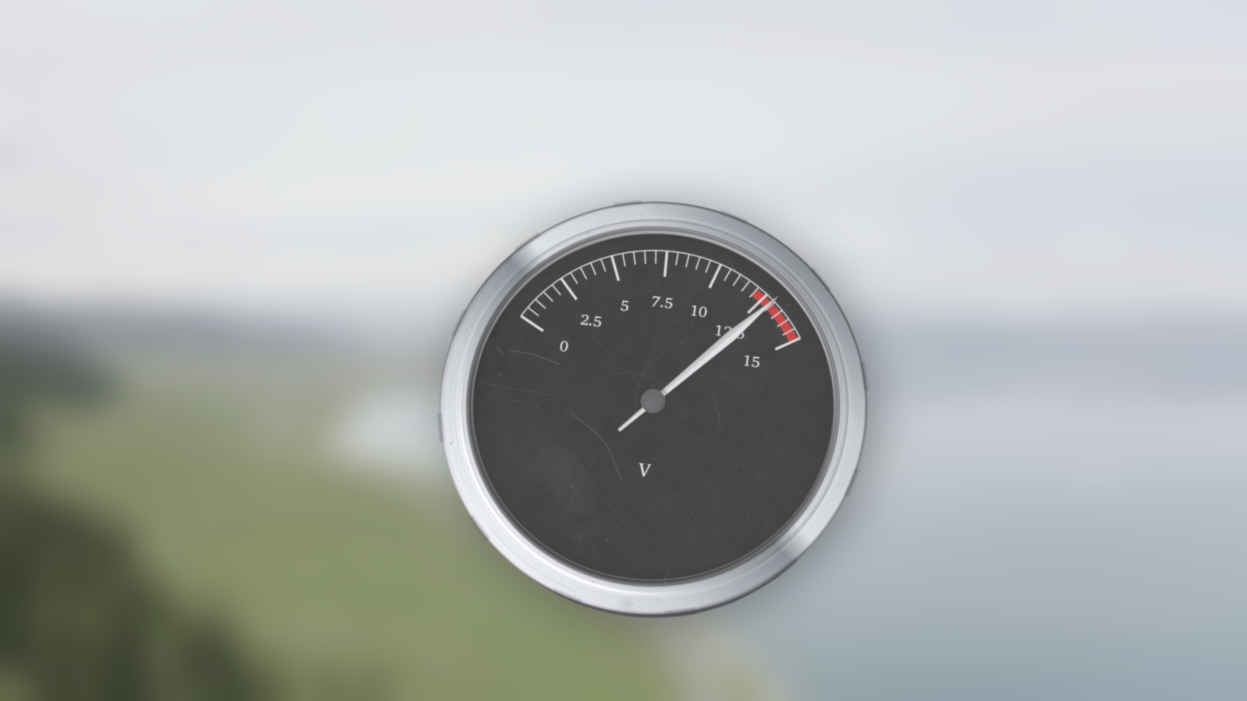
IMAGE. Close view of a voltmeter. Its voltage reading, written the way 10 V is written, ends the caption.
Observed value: 13 V
